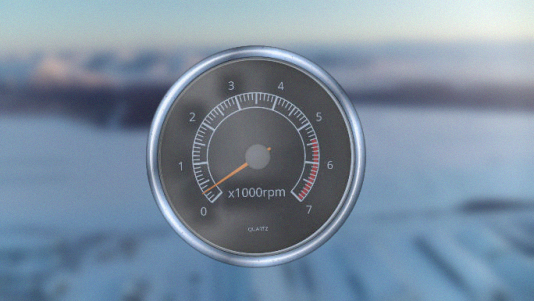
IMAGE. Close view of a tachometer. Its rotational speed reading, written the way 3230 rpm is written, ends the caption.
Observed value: 300 rpm
